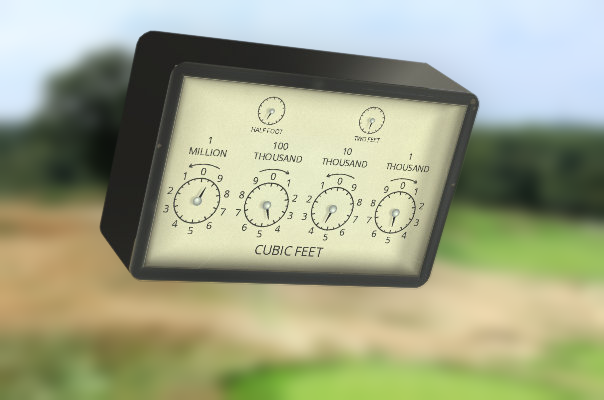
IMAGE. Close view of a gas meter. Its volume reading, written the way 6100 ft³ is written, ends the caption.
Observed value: 944500 ft³
